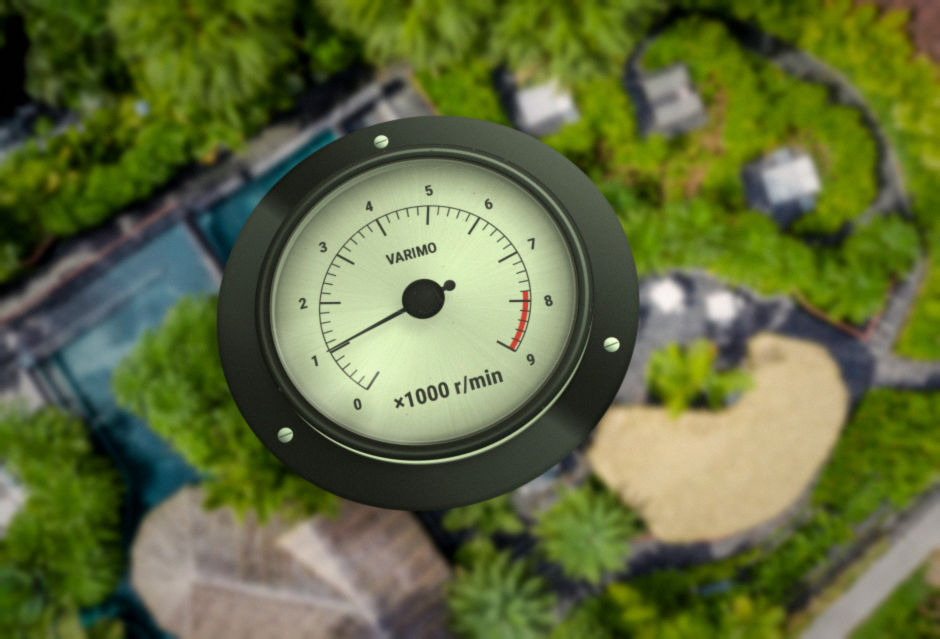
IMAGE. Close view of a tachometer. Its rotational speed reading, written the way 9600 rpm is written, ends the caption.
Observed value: 1000 rpm
